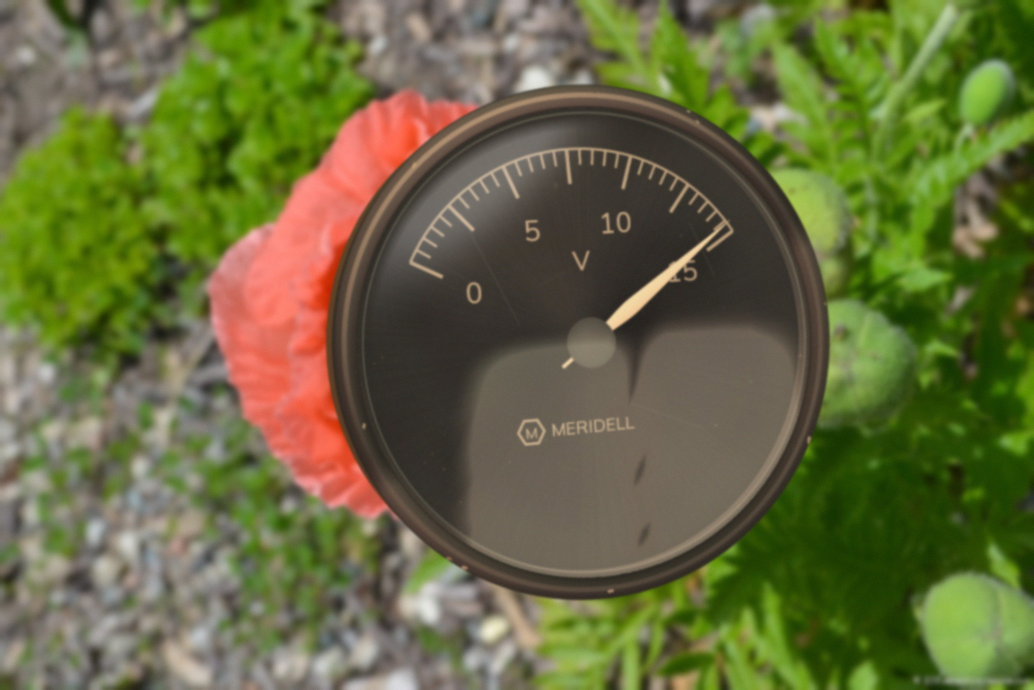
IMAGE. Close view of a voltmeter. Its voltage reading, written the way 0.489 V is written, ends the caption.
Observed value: 14.5 V
